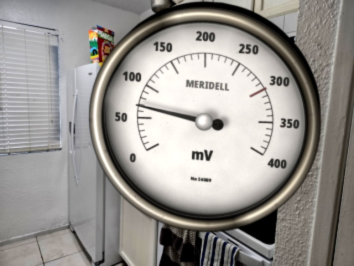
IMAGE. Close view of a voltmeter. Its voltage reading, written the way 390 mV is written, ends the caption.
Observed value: 70 mV
